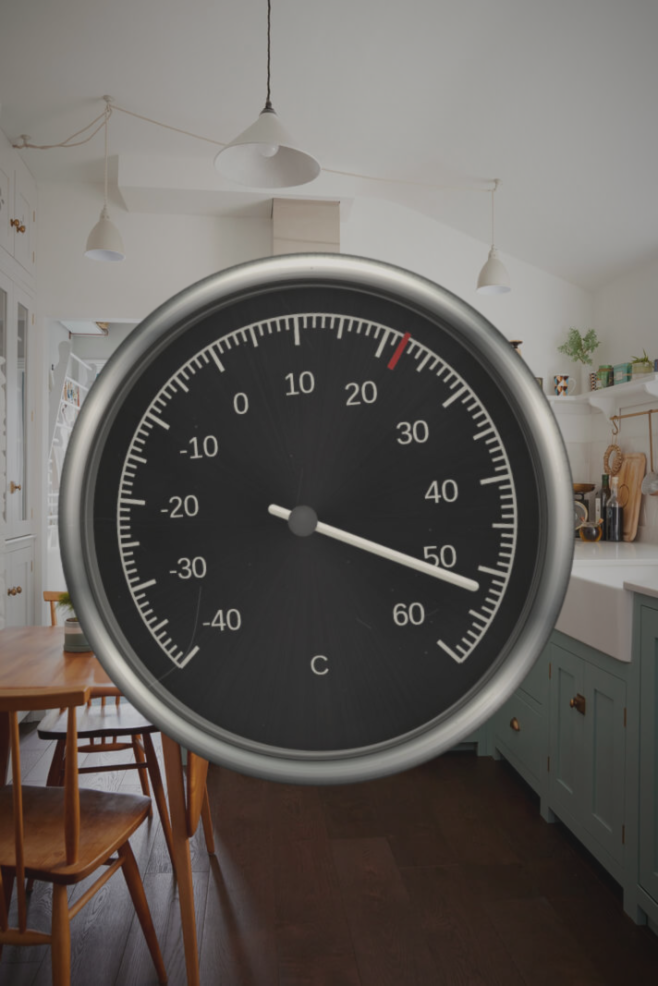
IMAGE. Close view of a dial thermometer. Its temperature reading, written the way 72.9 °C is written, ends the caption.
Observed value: 52 °C
